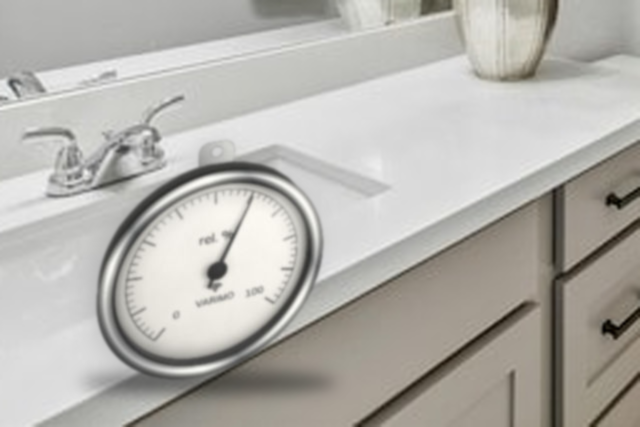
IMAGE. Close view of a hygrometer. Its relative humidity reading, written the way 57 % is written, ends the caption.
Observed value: 60 %
